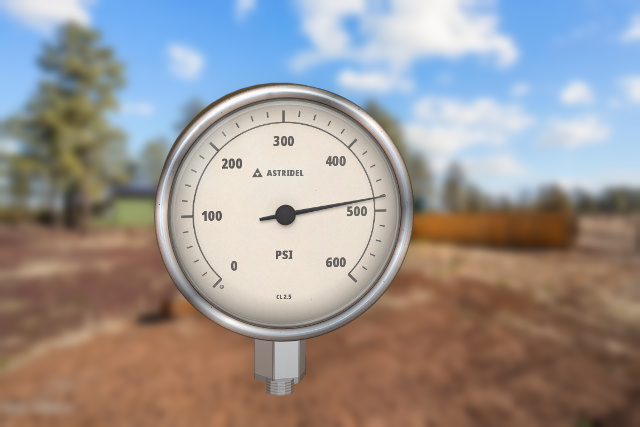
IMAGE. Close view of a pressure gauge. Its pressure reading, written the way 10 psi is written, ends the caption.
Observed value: 480 psi
